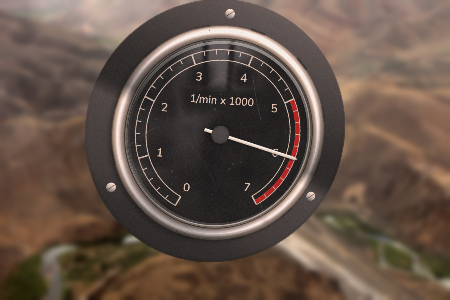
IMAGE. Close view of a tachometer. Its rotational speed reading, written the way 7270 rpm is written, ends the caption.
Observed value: 6000 rpm
